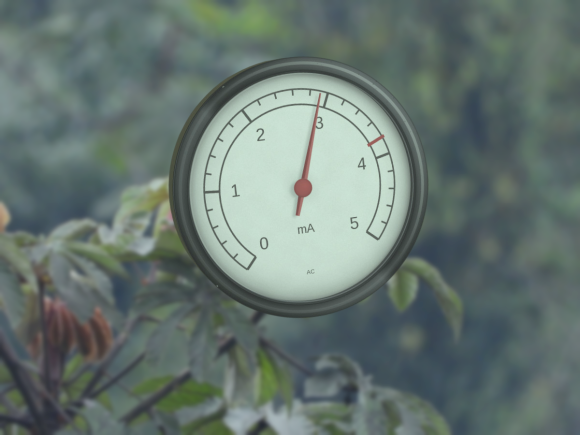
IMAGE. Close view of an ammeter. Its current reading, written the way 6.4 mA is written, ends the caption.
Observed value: 2.9 mA
